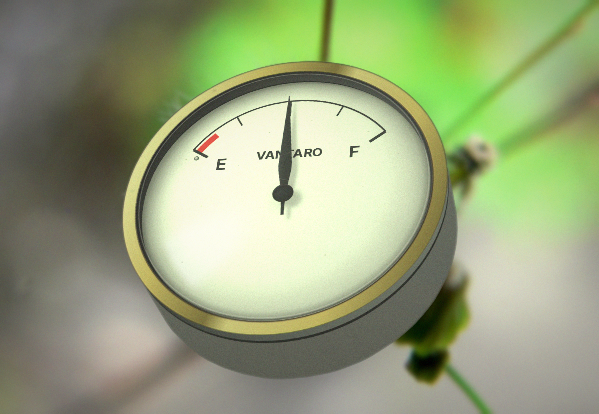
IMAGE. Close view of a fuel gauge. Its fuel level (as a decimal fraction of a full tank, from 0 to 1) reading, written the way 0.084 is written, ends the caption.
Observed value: 0.5
